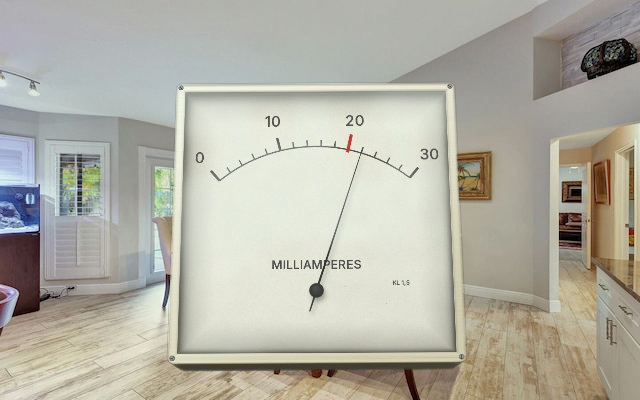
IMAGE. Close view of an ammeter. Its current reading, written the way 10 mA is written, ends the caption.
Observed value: 22 mA
